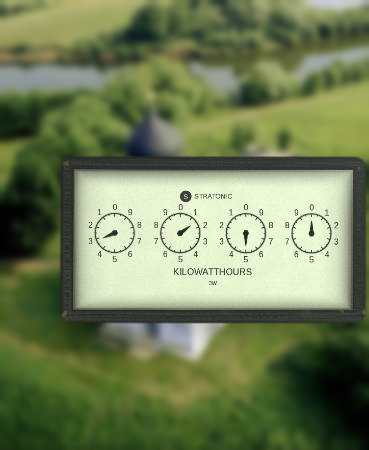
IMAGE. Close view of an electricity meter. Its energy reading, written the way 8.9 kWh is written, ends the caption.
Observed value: 3150 kWh
